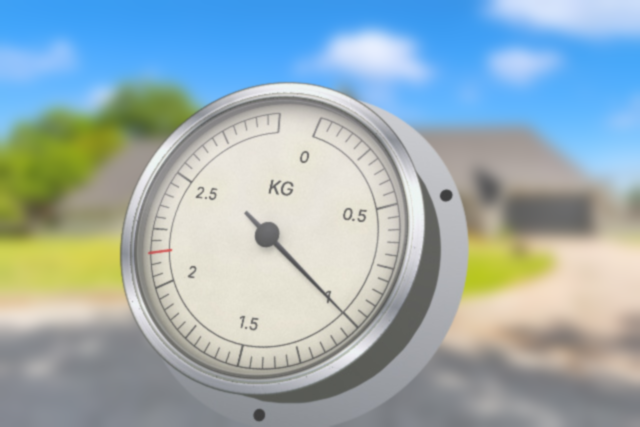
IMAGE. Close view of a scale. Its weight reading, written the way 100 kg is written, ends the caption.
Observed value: 1 kg
